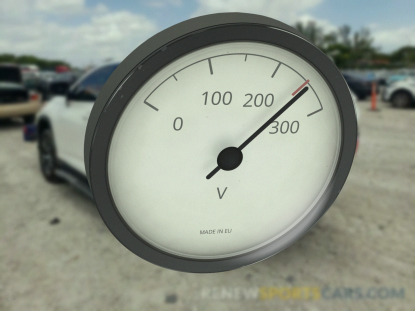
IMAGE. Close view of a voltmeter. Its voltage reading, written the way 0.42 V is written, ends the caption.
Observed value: 250 V
